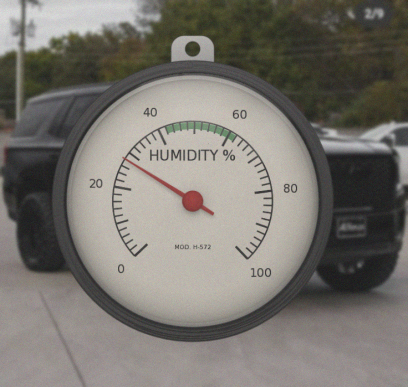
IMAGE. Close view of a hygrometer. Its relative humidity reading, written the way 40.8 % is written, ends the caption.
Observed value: 28 %
